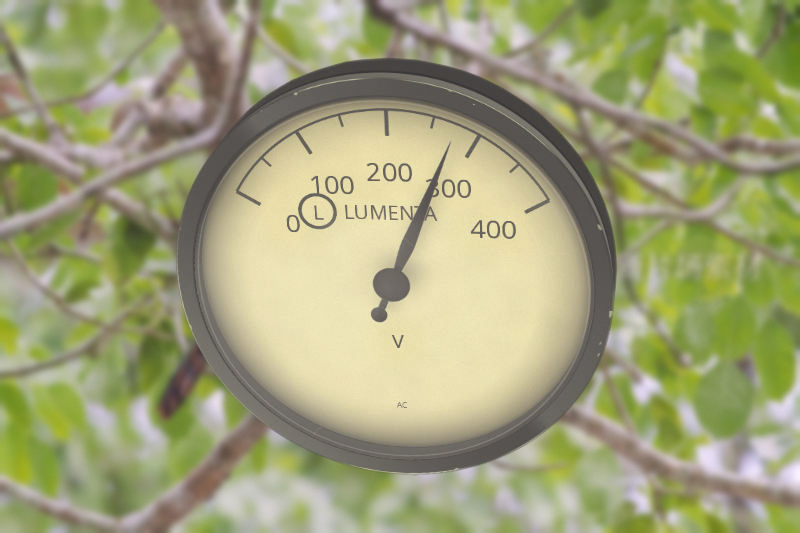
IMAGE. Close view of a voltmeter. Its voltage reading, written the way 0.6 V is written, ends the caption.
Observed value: 275 V
